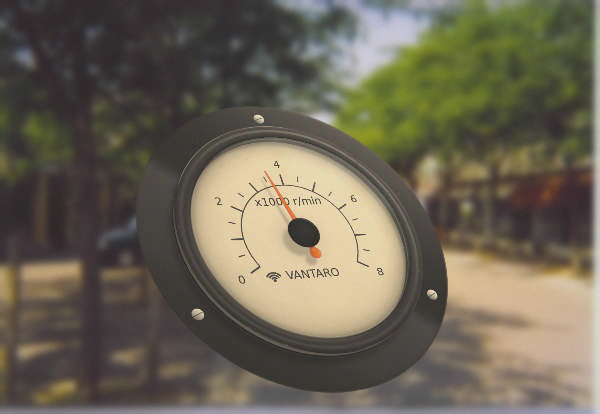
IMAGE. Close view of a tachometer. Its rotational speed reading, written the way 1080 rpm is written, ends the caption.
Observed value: 3500 rpm
